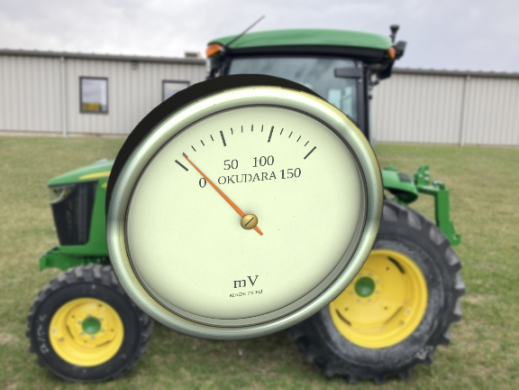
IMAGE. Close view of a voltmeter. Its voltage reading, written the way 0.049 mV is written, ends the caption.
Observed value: 10 mV
